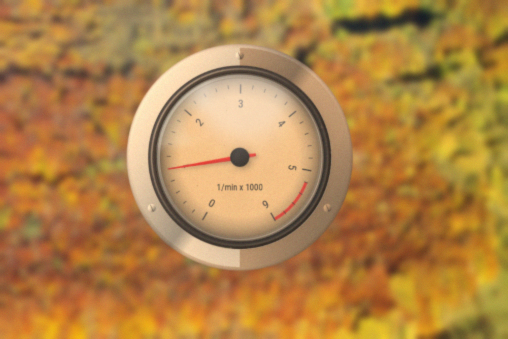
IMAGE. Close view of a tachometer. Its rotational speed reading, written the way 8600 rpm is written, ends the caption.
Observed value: 1000 rpm
